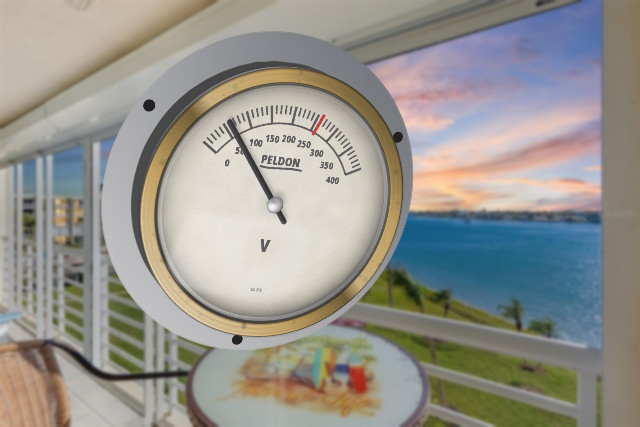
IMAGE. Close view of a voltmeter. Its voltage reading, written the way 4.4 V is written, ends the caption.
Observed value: 60 V
